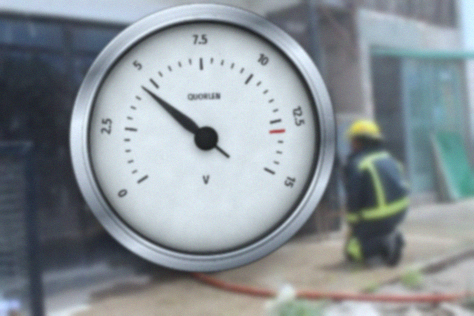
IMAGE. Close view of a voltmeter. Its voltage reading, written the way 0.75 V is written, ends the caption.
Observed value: 4.5 V
